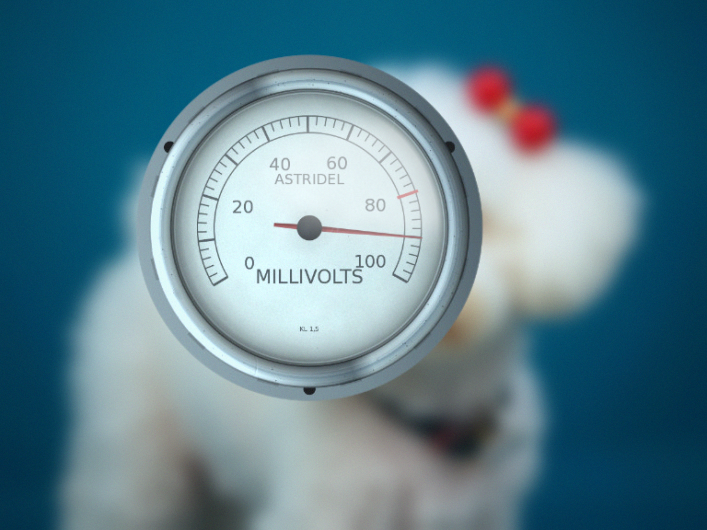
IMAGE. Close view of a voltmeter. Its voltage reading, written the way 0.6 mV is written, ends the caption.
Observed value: 90 mV
